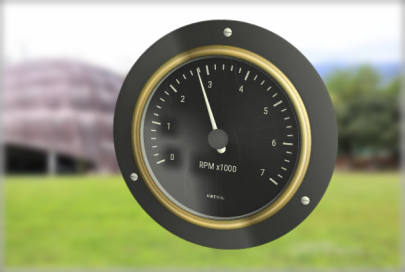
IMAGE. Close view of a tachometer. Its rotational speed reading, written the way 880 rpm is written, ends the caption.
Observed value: 2800 rpm
